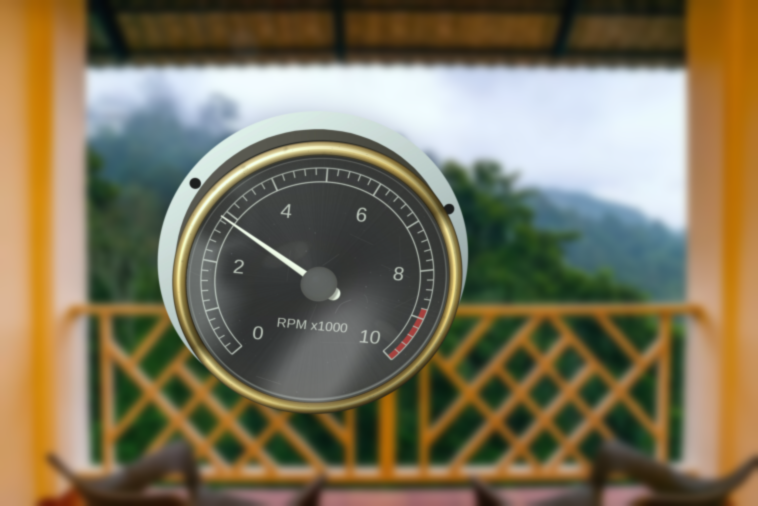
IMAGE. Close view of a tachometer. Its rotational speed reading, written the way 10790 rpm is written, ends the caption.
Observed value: 2900 rpm
